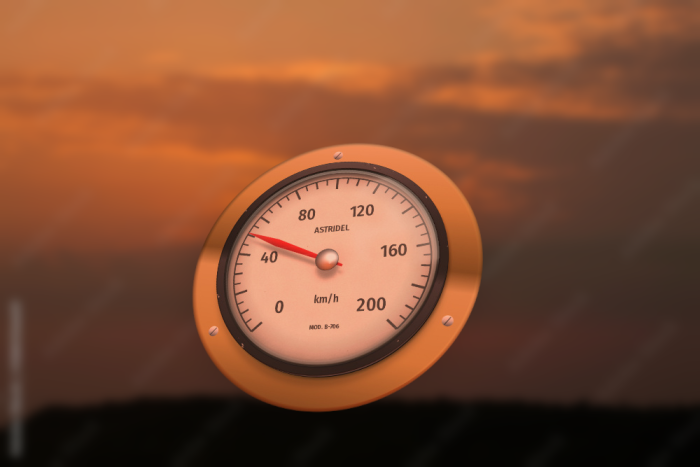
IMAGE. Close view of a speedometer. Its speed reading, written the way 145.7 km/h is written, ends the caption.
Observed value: 50 km/h
